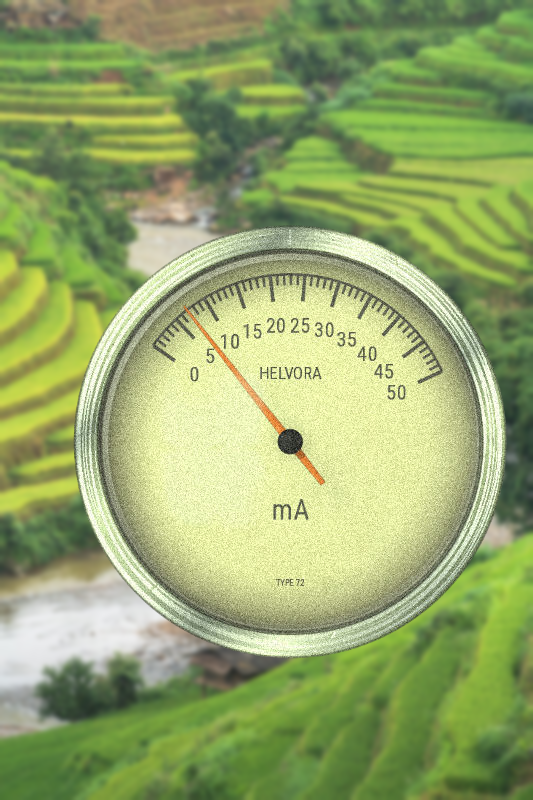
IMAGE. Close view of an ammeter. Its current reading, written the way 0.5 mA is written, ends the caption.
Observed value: 7 mA
